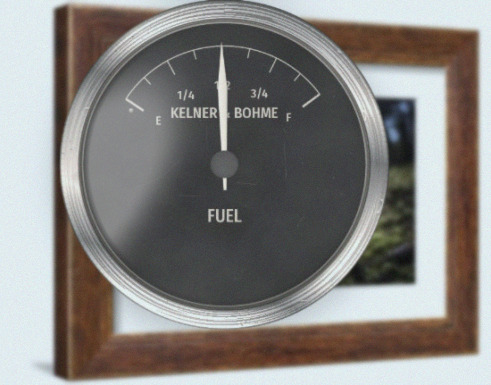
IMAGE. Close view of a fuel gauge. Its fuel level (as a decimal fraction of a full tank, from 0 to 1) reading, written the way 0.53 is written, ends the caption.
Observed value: 0.5
